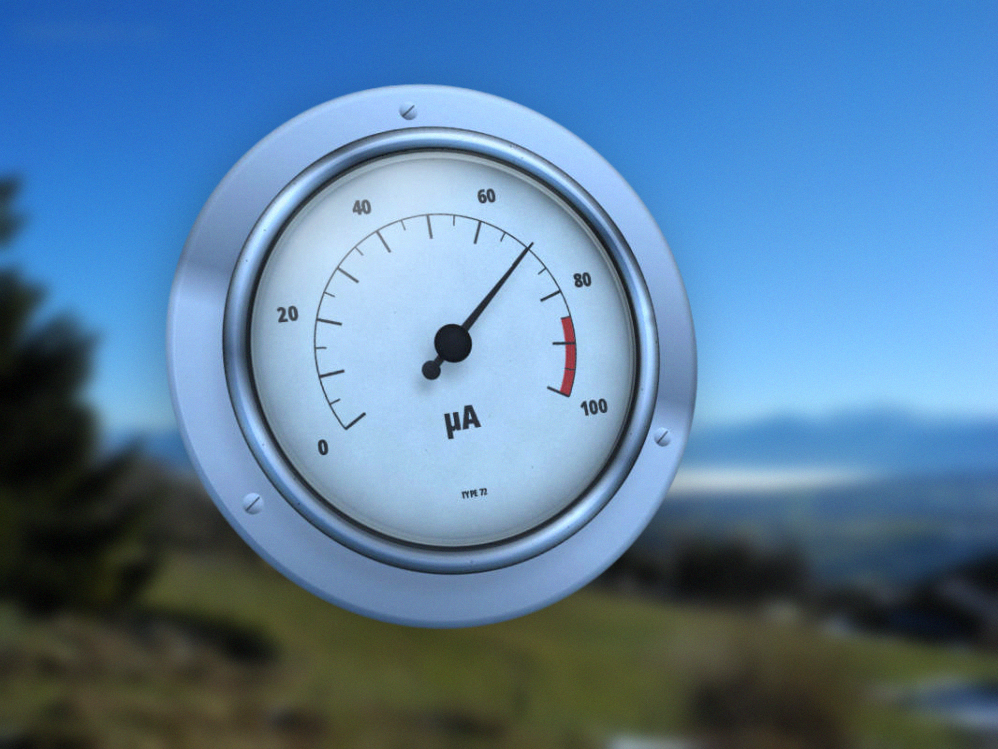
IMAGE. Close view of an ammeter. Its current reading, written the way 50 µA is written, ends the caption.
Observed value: 70 µA
